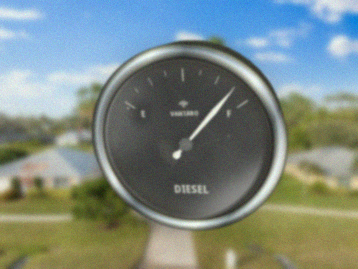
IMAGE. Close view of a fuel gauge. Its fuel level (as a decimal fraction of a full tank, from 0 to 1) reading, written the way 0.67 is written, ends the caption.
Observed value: 0.875
